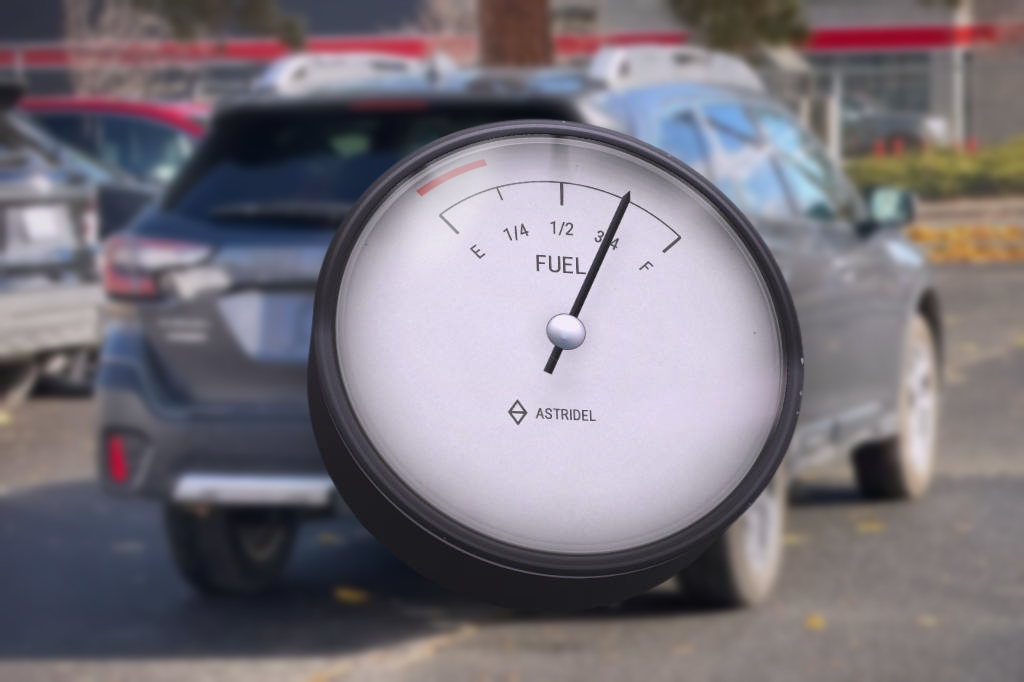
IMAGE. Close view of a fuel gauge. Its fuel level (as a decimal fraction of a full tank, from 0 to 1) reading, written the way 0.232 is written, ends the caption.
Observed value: 0.75
